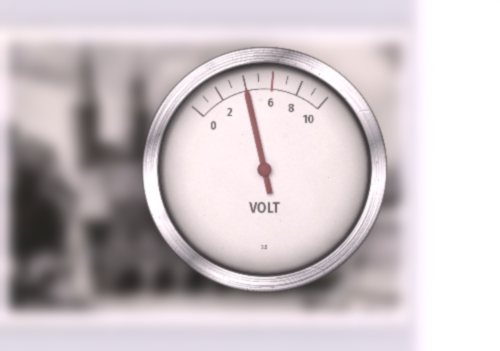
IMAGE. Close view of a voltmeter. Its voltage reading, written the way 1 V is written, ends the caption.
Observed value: 4 V
